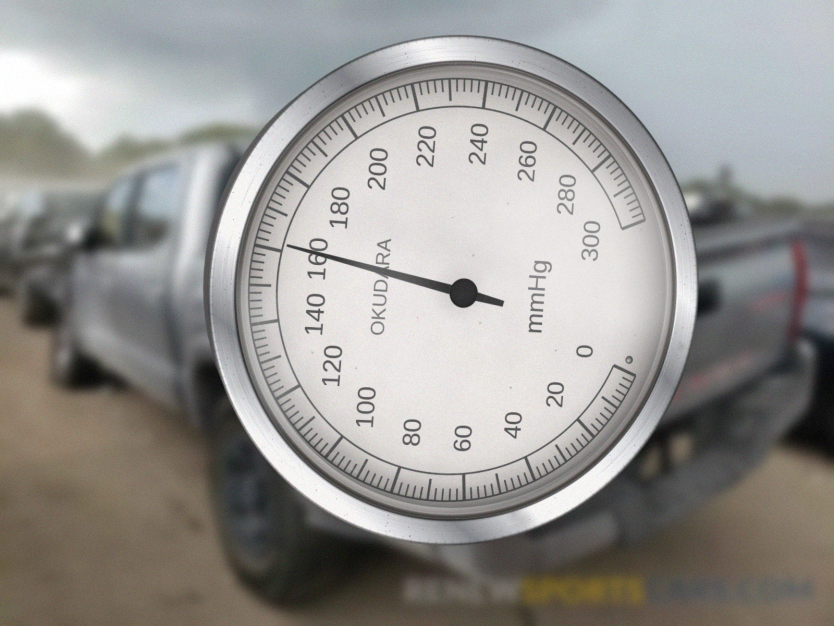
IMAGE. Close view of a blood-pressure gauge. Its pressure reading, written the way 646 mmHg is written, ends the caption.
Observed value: 162 mmHg
